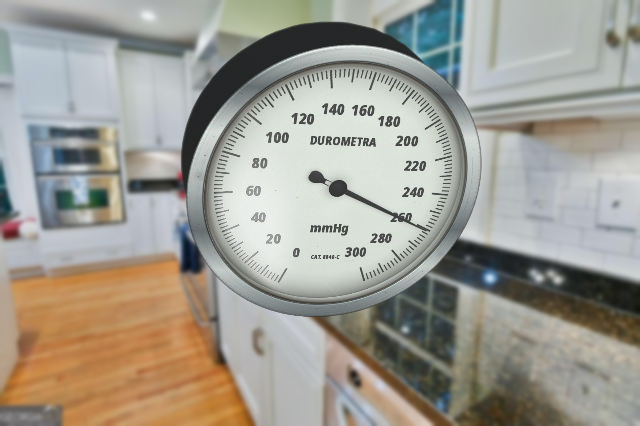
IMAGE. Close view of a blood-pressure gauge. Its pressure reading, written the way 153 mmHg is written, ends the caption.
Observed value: 260 mmHg
